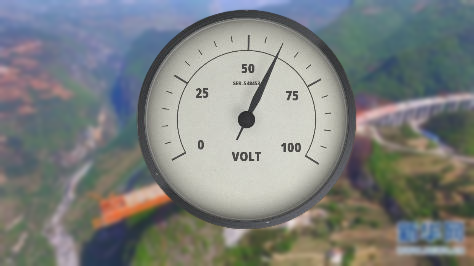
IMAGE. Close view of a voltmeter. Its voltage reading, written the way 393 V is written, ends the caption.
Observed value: 60 V
